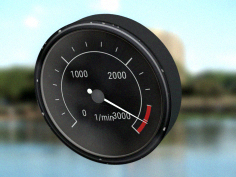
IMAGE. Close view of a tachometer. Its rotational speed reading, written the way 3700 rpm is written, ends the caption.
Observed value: 2800 rpm
